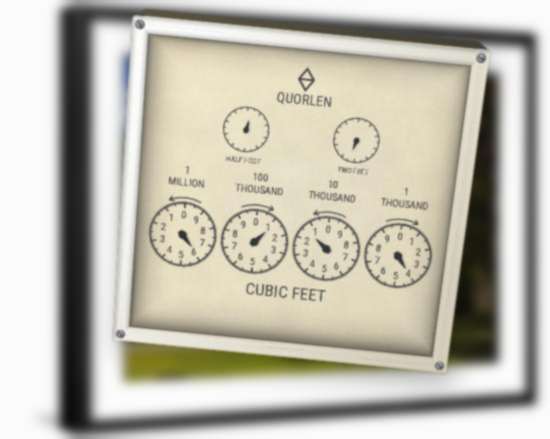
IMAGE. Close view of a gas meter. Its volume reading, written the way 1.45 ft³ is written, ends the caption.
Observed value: 611400 ft³
